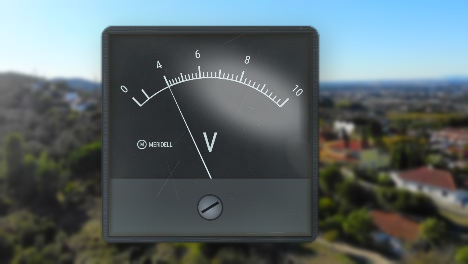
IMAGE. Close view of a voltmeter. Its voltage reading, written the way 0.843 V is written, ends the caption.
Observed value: 4 V
